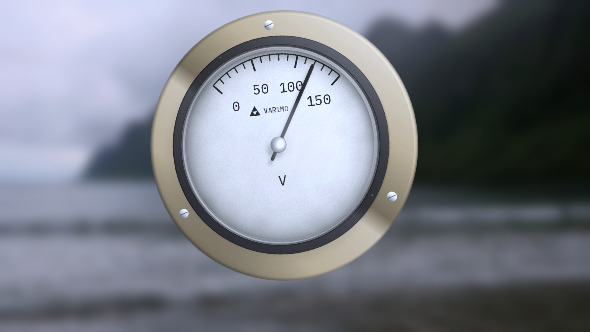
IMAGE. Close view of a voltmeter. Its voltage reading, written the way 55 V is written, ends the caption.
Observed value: 120 V
